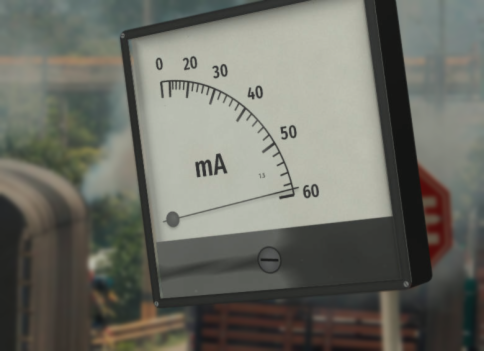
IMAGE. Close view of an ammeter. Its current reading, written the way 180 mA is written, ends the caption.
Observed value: 59 mA
